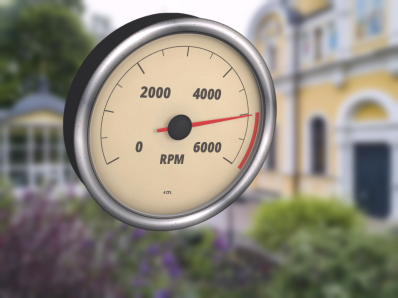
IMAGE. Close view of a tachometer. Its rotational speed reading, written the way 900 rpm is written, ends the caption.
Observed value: 5000 rpm
